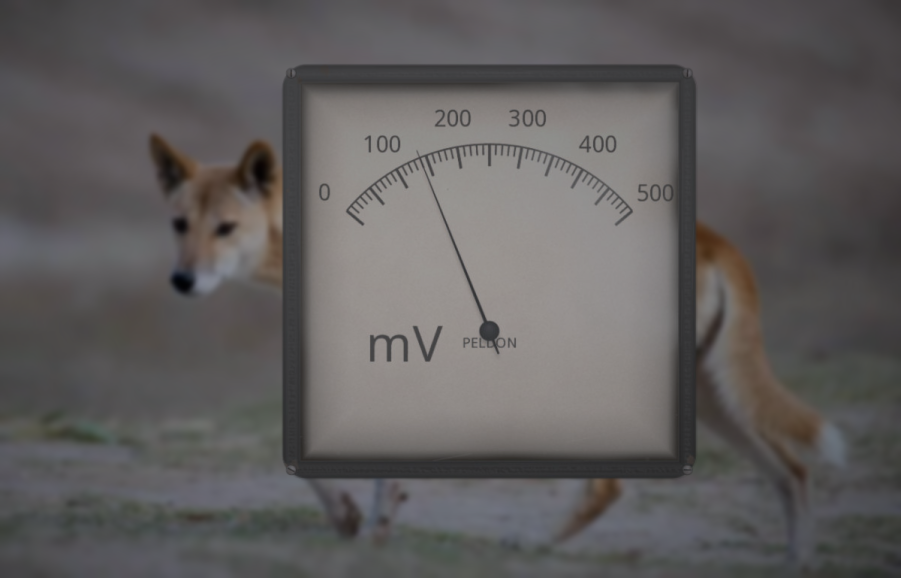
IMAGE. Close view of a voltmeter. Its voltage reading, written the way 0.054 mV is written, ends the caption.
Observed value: 140 mV
